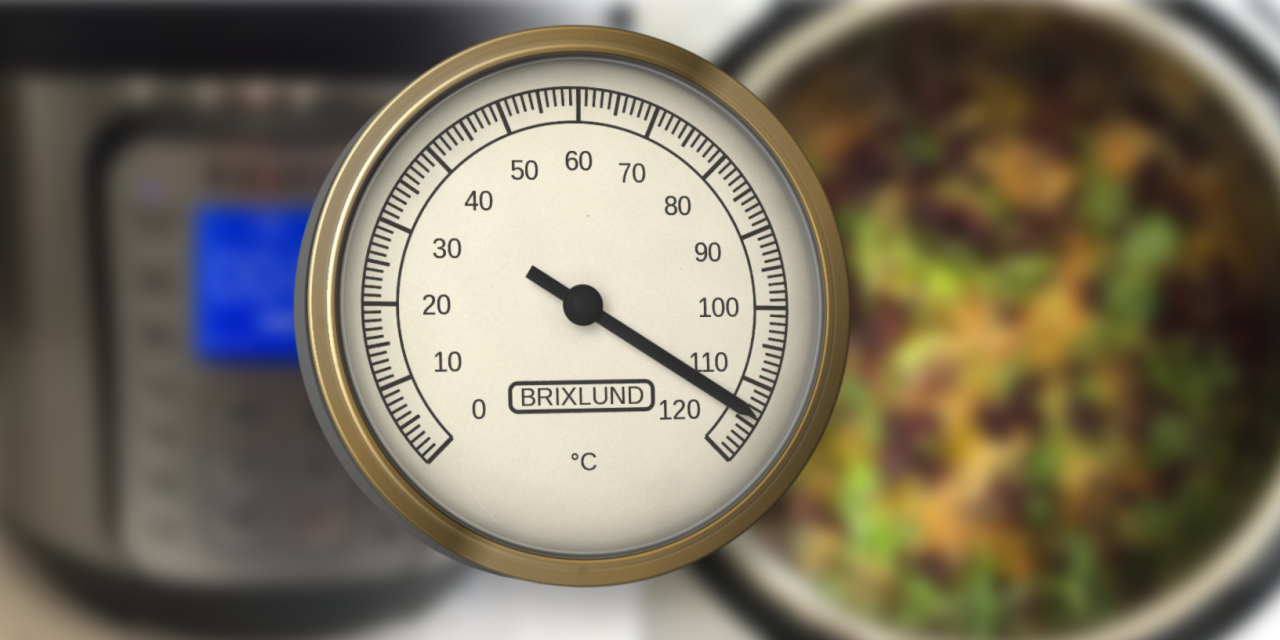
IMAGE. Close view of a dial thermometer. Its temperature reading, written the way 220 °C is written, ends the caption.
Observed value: 114 °C
